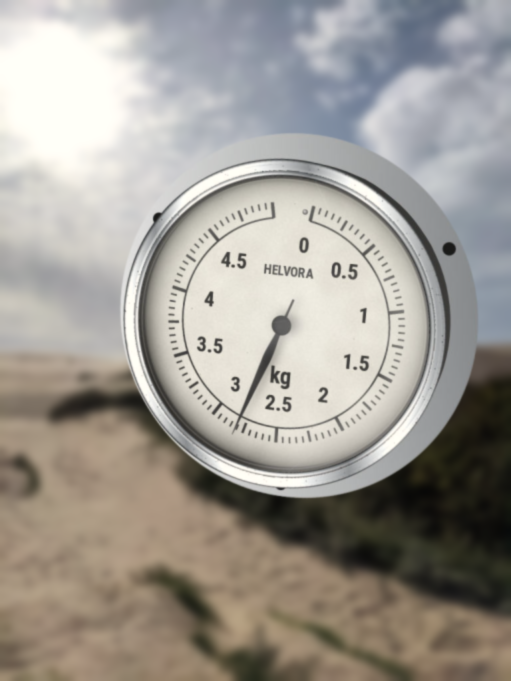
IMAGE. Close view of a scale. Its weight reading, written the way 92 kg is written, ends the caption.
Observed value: 2.8 kg
